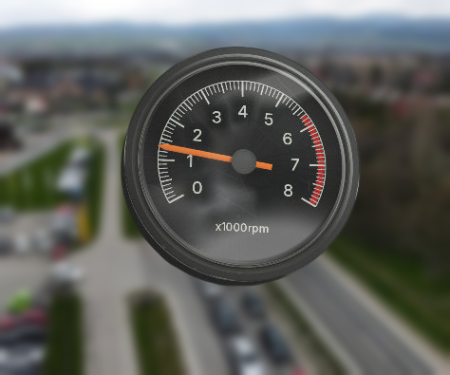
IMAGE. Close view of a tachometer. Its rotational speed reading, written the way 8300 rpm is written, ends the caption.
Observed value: 1300 rpm
